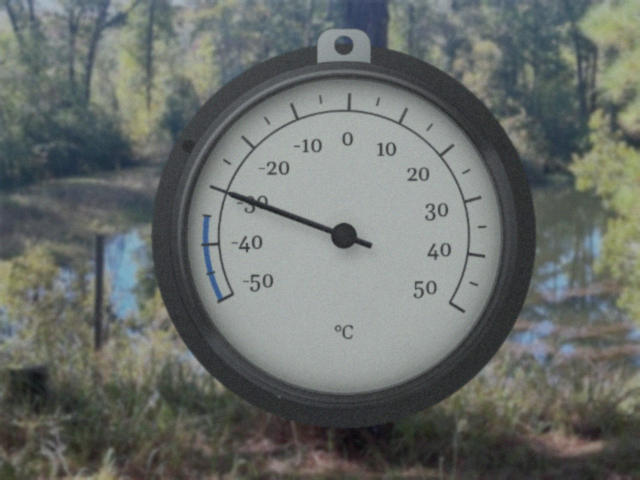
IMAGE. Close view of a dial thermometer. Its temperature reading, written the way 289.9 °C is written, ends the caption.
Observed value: -30 °C
